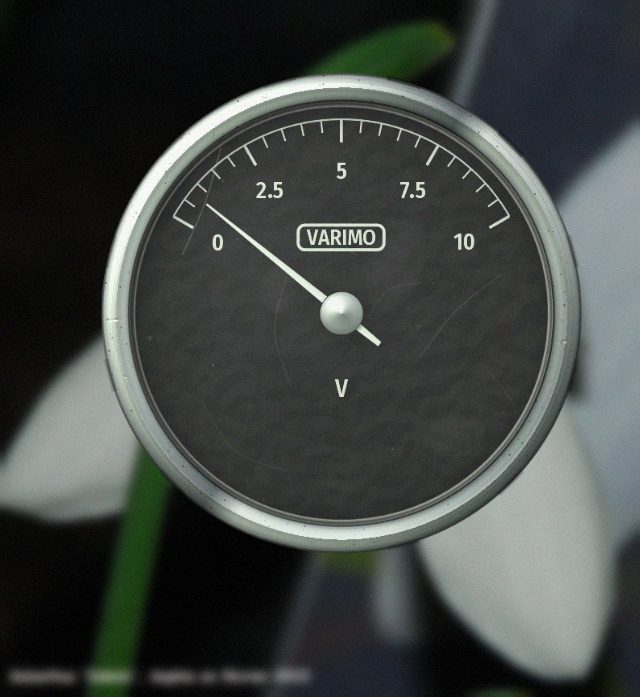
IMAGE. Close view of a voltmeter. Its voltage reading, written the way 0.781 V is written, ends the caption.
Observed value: 0.75 V
